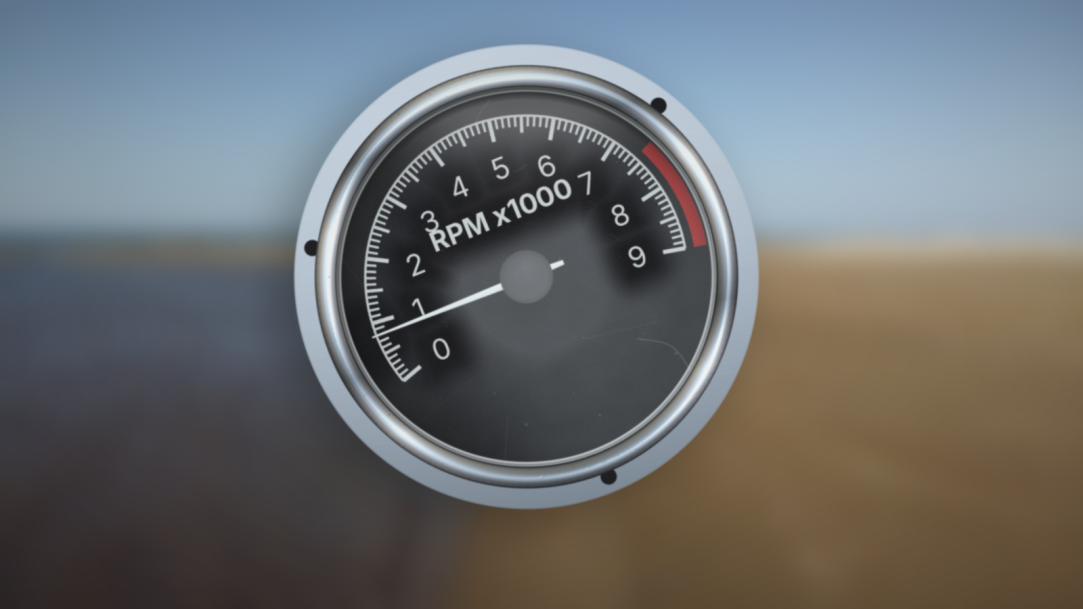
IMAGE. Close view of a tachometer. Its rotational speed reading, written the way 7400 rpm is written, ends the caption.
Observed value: 800 rpm
